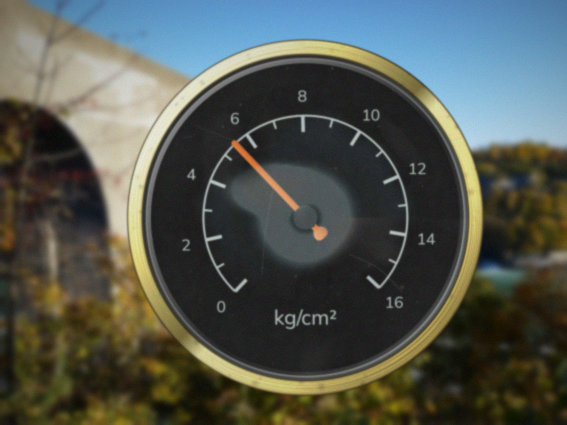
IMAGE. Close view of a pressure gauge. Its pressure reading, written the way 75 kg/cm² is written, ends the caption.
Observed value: 5.5 kg/cm²
